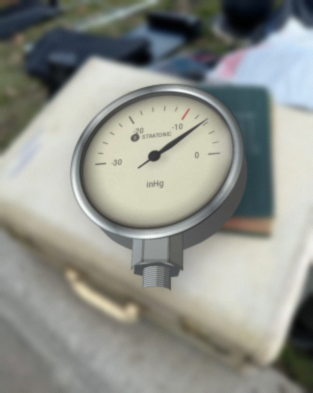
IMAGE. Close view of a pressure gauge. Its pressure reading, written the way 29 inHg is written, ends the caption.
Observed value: -6 inHg
